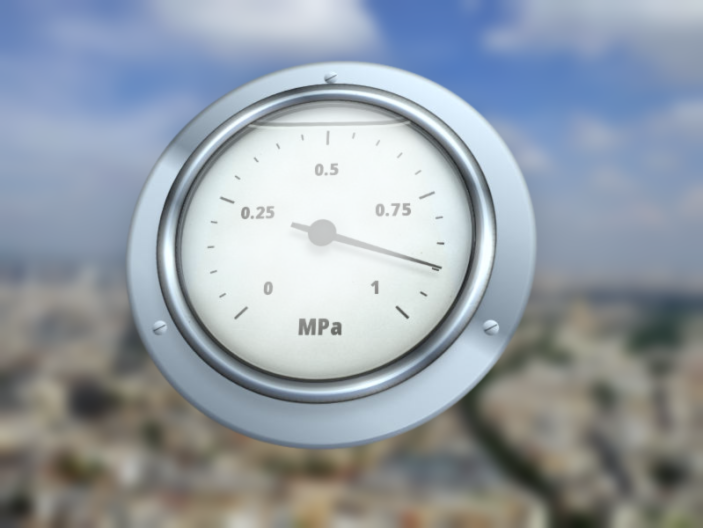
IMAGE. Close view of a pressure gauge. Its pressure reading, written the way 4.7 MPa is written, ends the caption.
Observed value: 0.9 MPa
